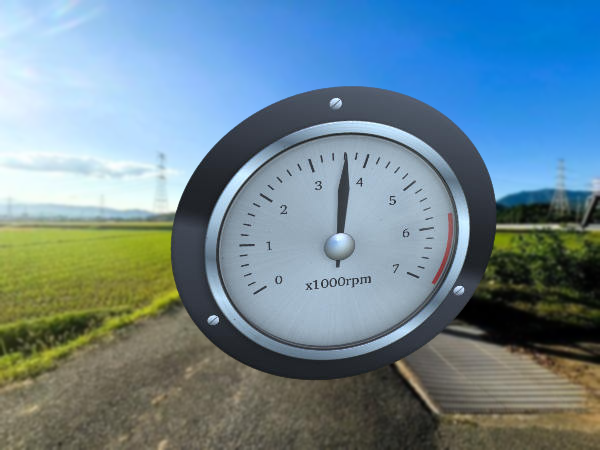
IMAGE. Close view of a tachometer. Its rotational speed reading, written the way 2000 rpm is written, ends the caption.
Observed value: 3600 rpm
